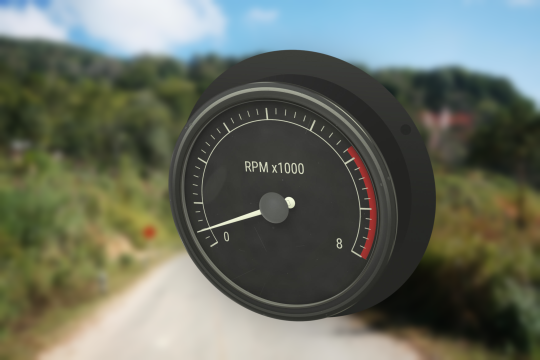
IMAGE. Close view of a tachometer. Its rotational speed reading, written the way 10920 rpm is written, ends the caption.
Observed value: 400 rpm
